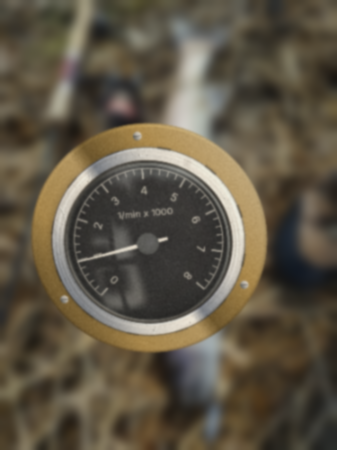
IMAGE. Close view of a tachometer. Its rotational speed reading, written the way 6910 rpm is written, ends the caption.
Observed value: 1000 rpm
